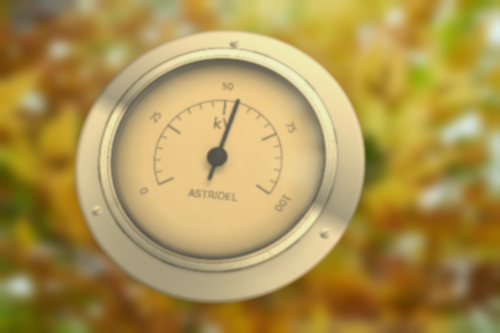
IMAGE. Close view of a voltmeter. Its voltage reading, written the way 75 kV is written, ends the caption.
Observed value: 55 kV
